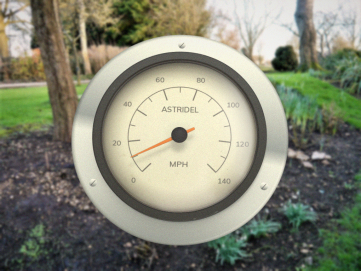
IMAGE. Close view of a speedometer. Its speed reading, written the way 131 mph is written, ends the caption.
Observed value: 10 mph
